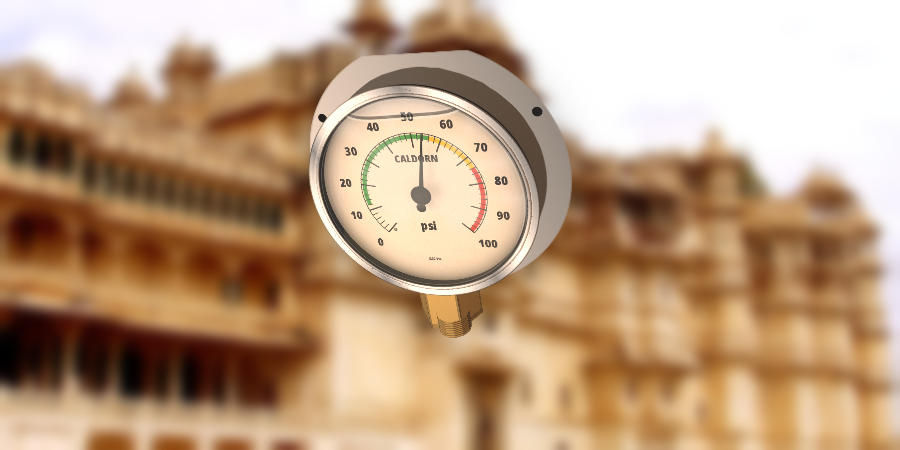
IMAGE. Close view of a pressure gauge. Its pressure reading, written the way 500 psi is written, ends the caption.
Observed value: 54 psi
